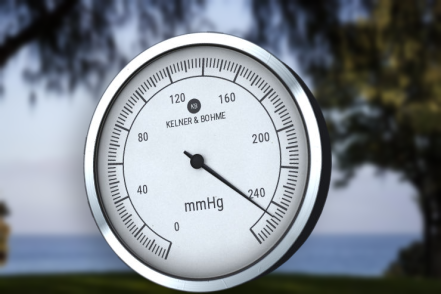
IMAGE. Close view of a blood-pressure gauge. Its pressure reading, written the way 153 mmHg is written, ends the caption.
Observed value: 246 mmHg
